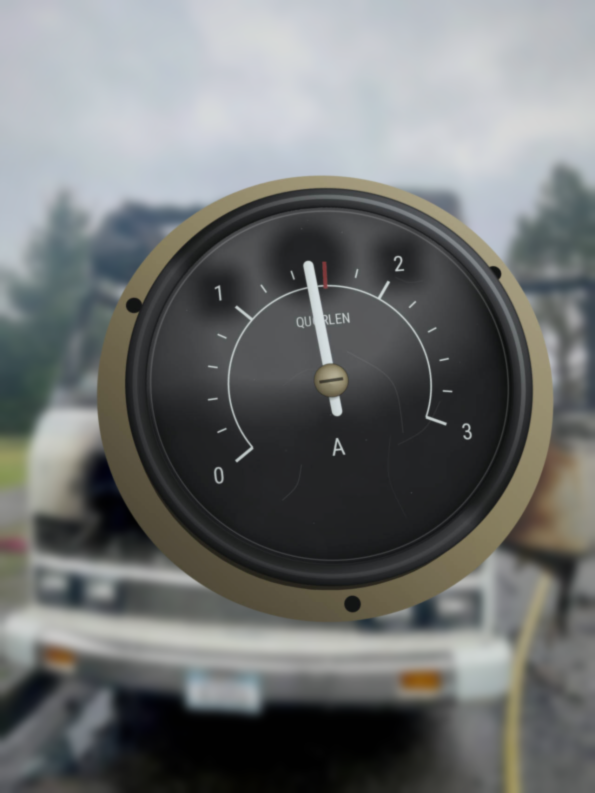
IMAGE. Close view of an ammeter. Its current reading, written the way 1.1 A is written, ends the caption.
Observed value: 1.5 A
